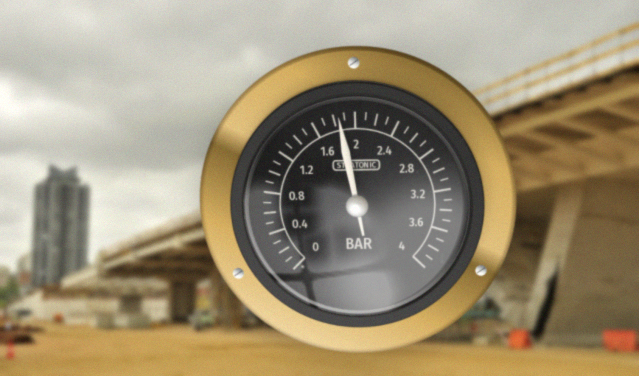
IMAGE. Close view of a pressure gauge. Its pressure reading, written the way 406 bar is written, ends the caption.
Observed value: 1.85 bar
